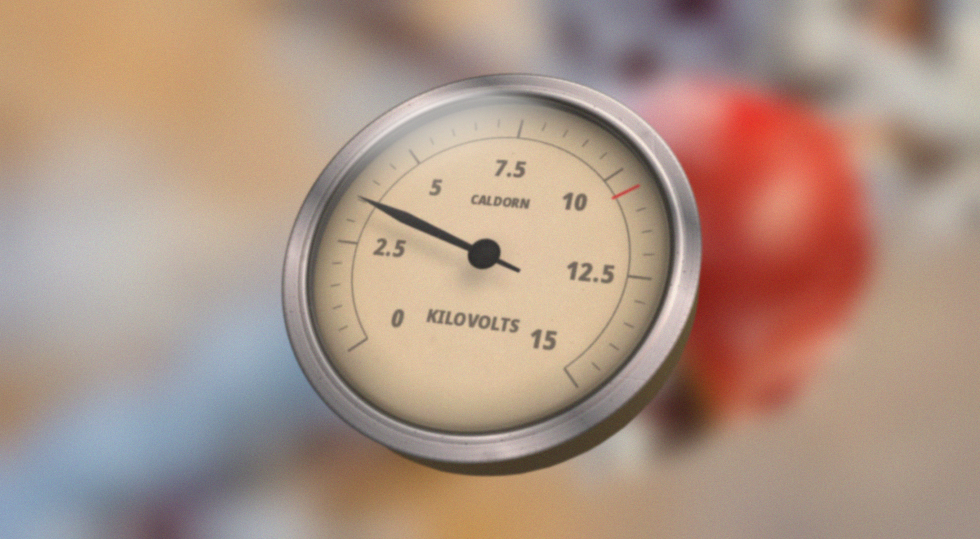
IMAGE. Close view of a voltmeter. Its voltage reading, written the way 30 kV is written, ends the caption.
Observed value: 3.5 kV
